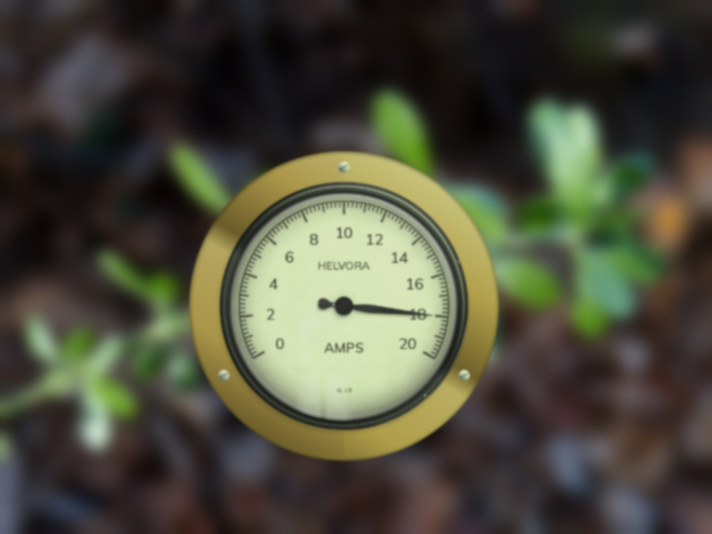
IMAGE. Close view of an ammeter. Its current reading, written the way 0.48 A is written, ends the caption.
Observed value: 18 A
